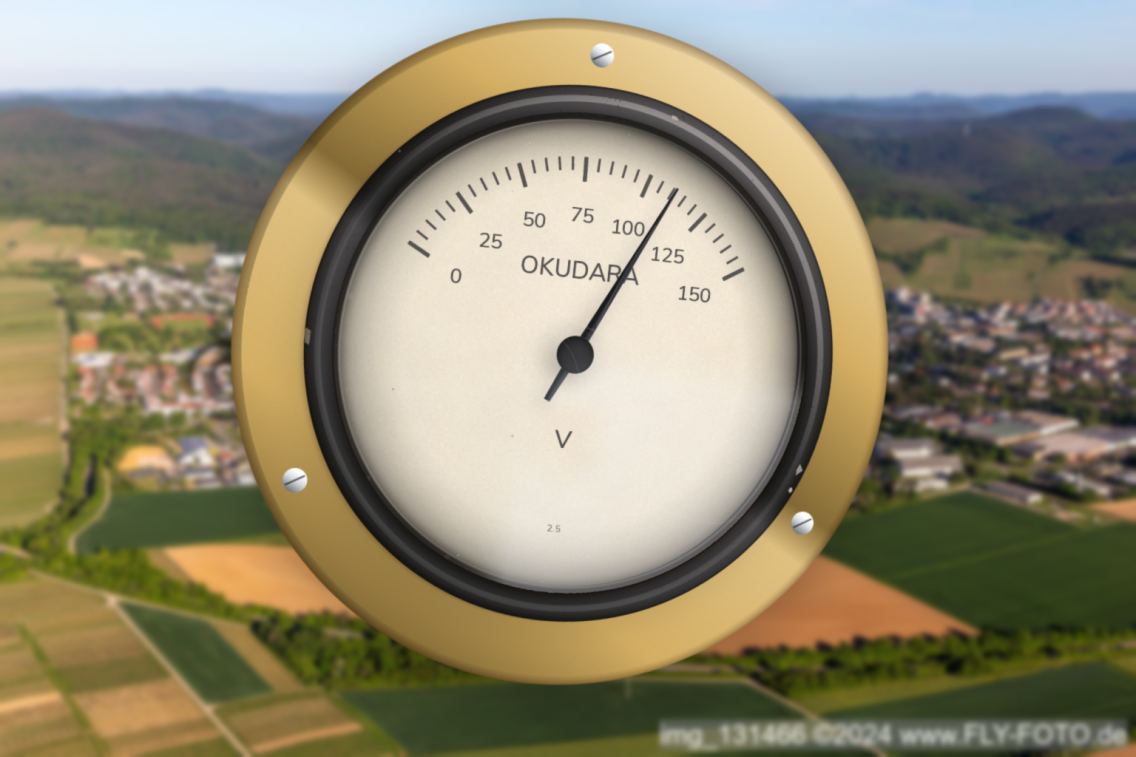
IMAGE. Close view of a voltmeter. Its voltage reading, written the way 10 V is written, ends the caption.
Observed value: 110 V
